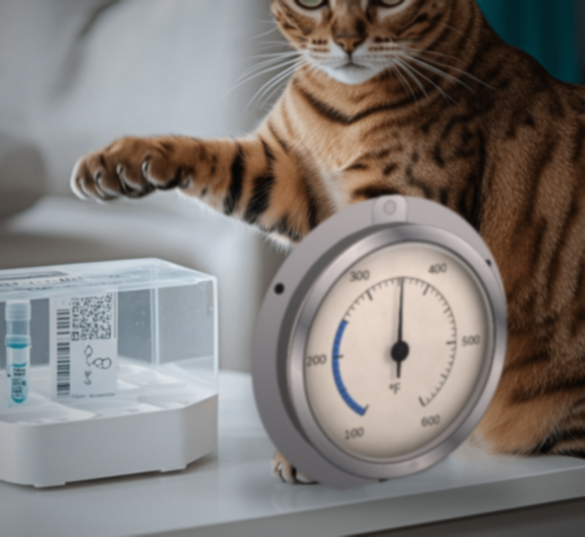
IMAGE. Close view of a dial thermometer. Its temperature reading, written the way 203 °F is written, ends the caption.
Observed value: 350 °F
